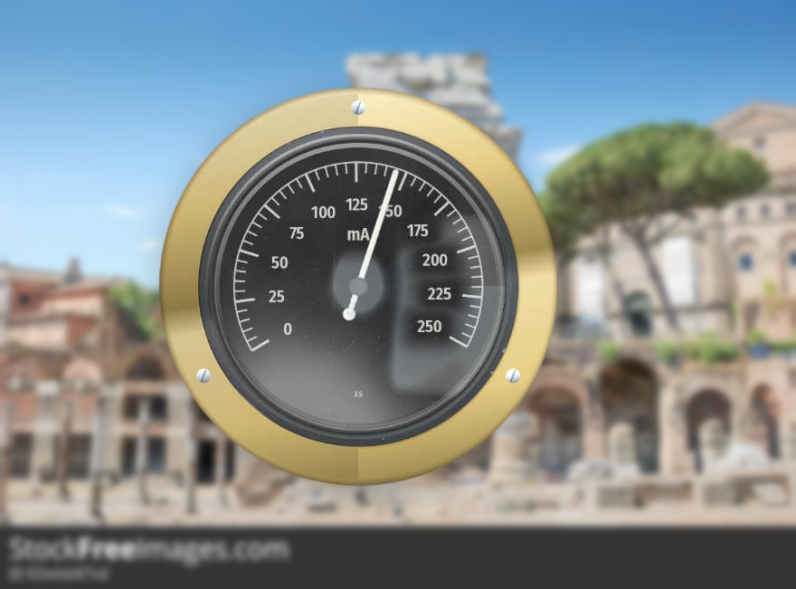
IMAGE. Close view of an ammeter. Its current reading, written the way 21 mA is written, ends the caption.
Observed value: 145 mA
